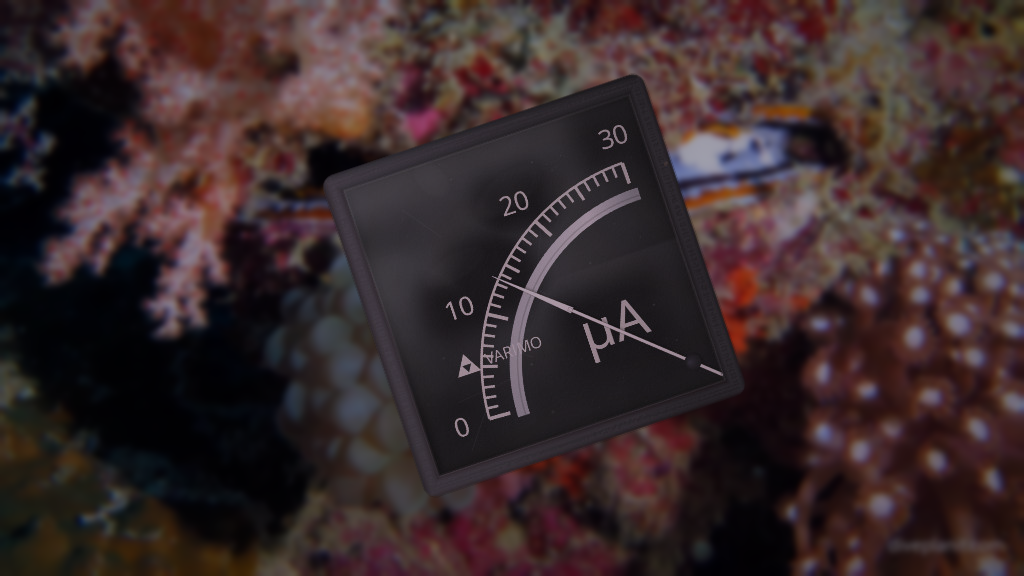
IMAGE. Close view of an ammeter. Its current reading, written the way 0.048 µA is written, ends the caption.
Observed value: 13.5 µA
